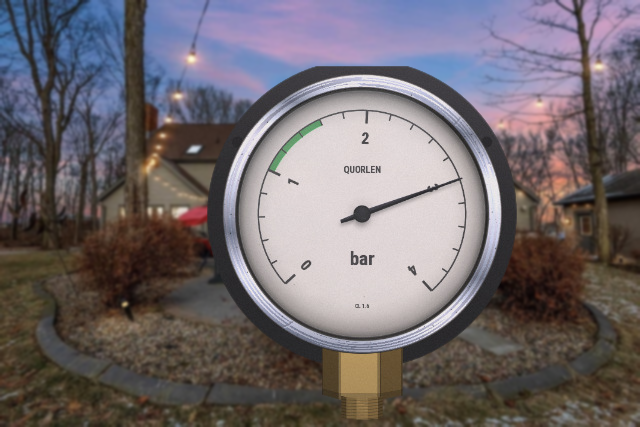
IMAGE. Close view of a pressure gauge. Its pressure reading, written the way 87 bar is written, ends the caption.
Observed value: 3 bar
